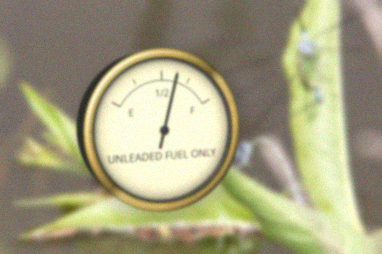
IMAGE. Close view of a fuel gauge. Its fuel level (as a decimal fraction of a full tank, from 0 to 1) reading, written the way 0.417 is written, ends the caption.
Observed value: 0.625
